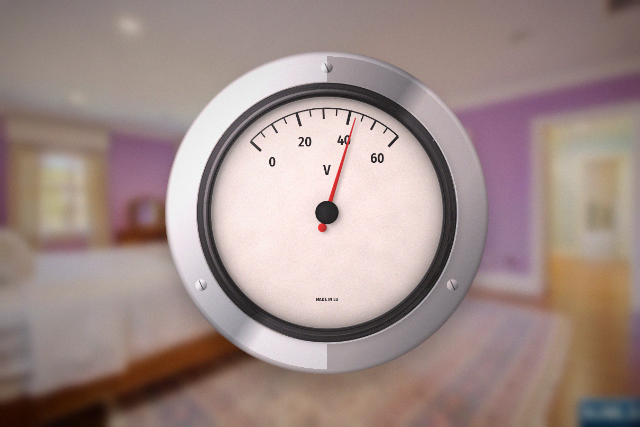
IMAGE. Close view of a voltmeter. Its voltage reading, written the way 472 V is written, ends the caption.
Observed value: 42.5 V
